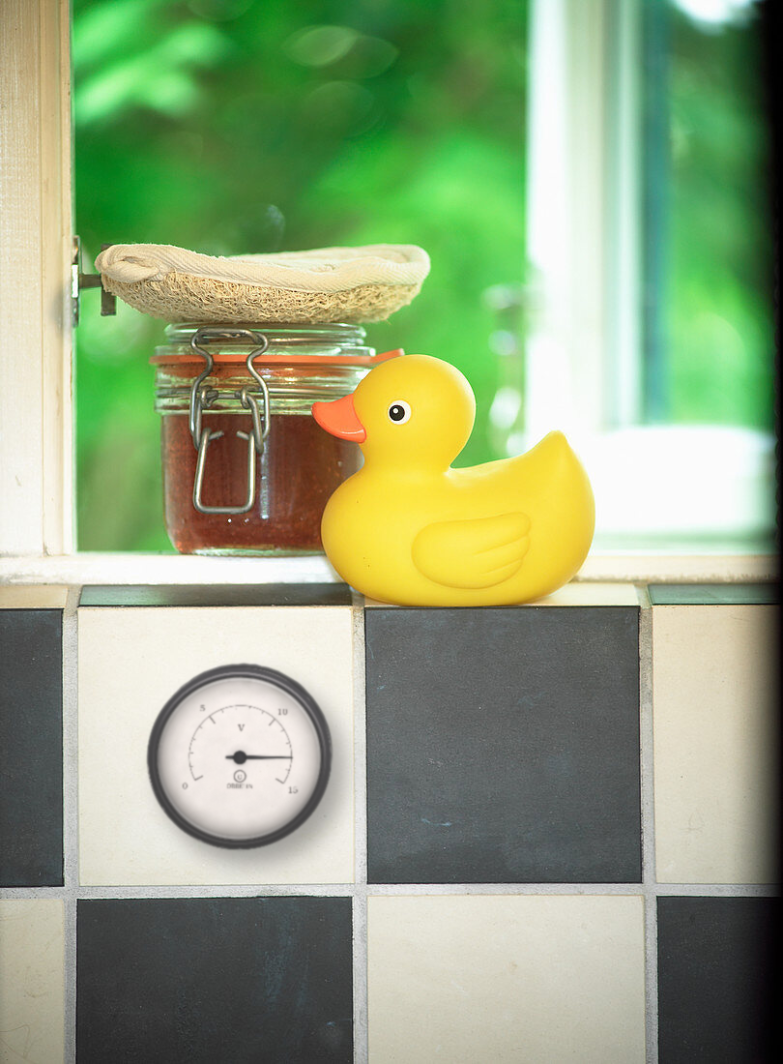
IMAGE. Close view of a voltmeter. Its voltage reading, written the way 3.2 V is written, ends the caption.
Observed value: 13 V
